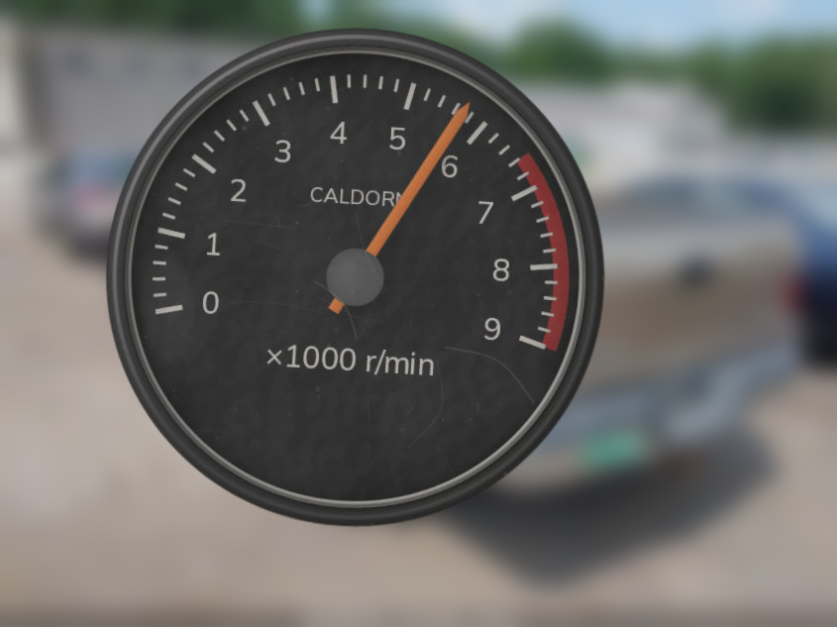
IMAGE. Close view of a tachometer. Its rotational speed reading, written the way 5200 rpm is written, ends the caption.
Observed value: 5700 rpm
